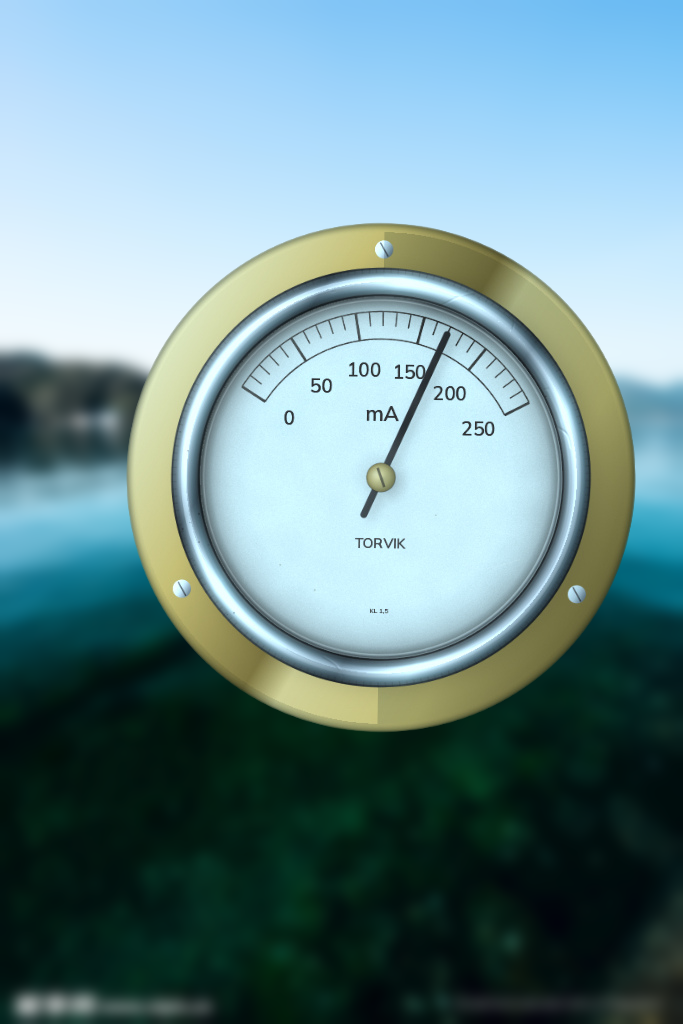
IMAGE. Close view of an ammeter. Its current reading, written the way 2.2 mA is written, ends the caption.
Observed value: 170 mA
